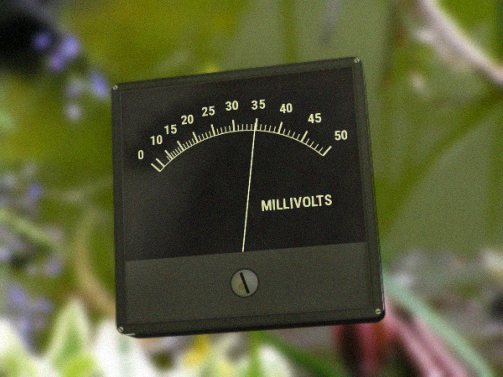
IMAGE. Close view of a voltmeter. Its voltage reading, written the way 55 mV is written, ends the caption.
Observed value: 35 mV
